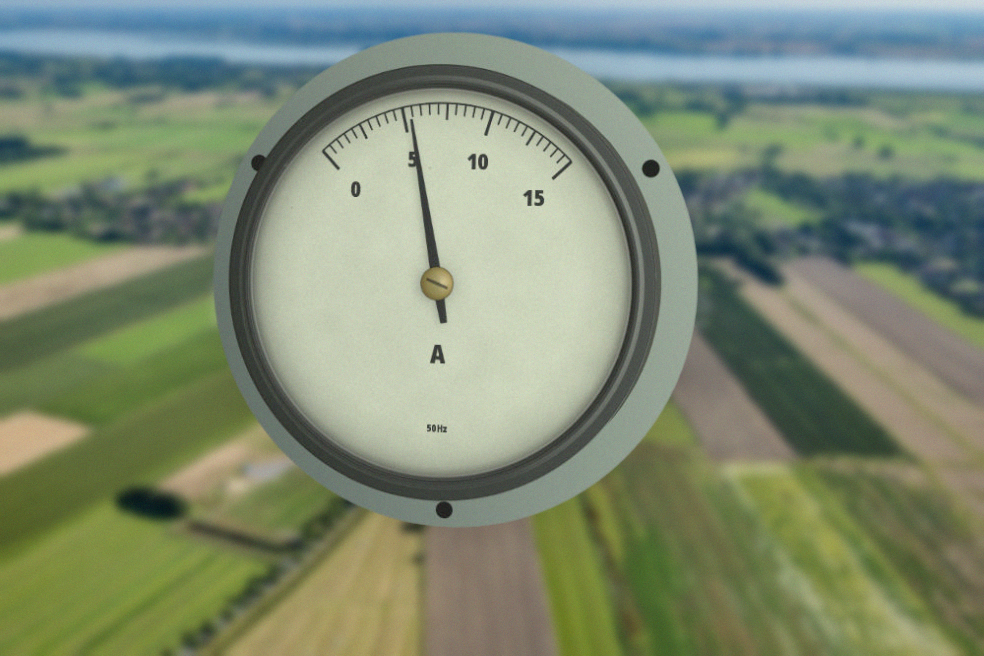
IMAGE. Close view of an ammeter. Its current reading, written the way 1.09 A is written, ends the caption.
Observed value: 5.5 A
